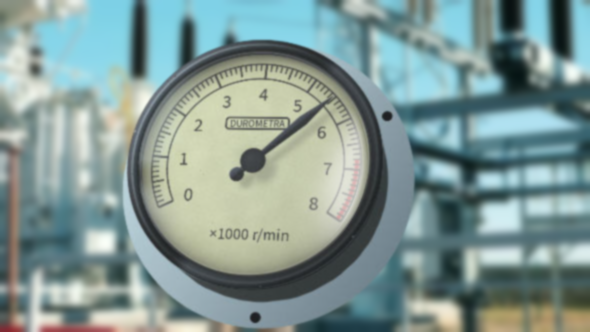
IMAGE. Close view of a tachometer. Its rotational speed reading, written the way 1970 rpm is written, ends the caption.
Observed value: 5500 rpm
